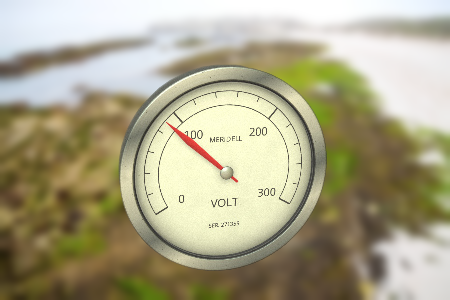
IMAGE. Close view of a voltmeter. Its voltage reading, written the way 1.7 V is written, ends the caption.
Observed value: 90 V
